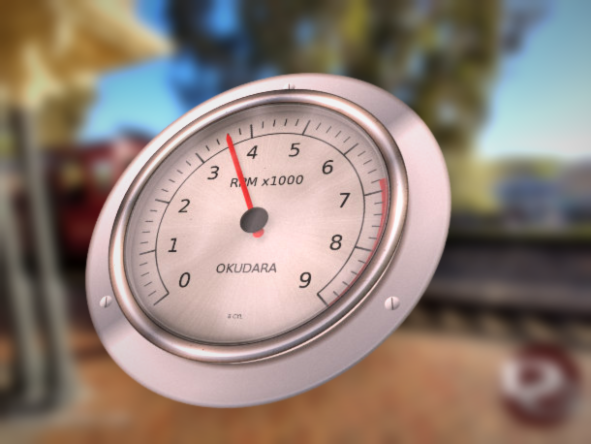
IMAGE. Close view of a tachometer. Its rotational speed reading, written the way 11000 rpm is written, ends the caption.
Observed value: 3600 rpm
